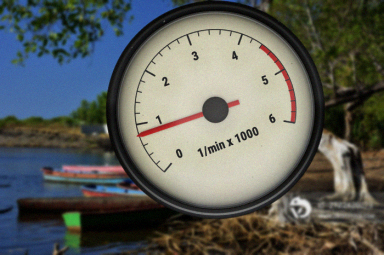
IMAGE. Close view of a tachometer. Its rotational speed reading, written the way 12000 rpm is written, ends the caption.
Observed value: 800 rpm
